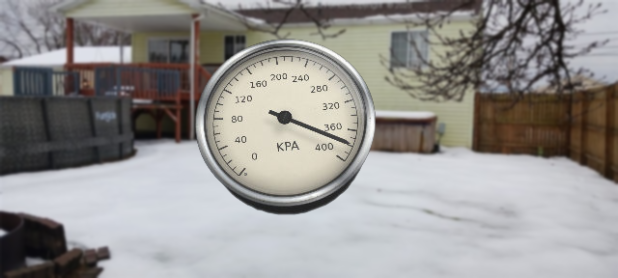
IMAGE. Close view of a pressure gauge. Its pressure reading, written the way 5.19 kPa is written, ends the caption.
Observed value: 380 kPa
